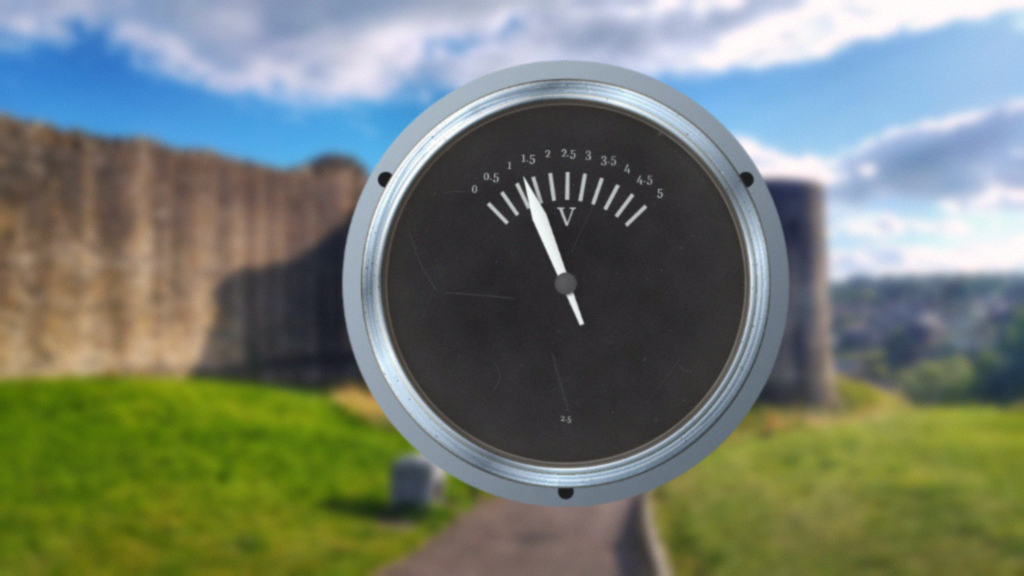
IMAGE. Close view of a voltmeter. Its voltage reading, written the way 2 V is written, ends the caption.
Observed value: 1.25 V
